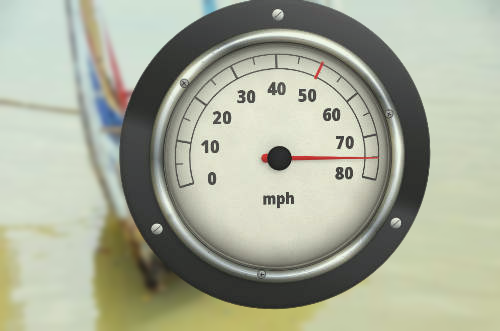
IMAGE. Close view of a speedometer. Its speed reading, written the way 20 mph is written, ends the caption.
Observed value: 75 mph
